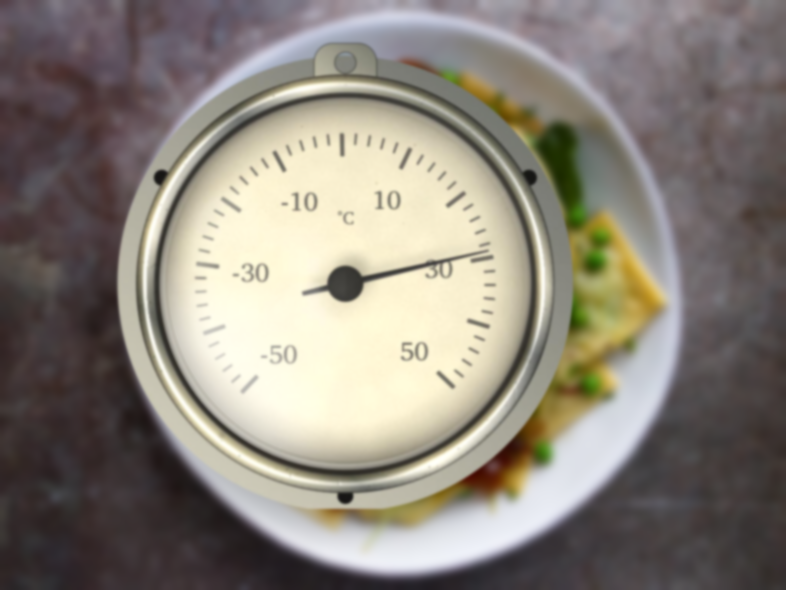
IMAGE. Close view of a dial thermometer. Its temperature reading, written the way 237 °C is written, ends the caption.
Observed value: 29 °C
